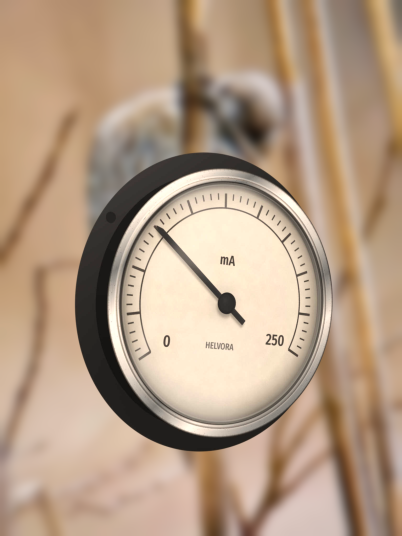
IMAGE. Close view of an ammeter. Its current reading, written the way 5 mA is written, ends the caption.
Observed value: 75 mA
